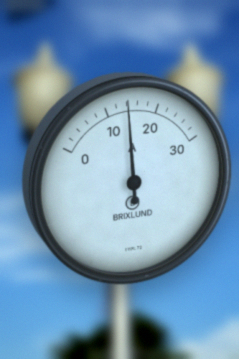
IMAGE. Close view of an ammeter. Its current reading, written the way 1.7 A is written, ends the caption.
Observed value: 14 A
